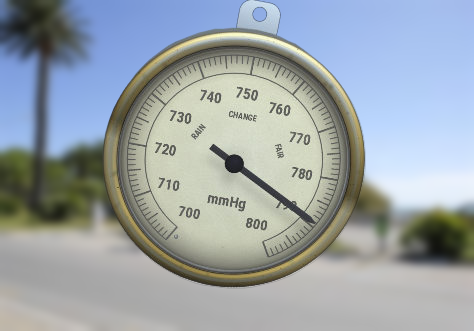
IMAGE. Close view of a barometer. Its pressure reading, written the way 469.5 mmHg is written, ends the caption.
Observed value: 789 mmHg
